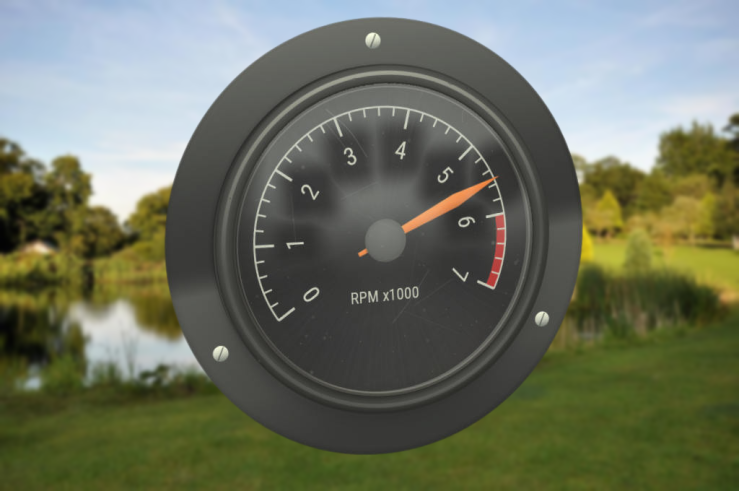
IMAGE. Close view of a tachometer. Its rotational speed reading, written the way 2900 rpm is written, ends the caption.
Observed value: 5500 rpm
